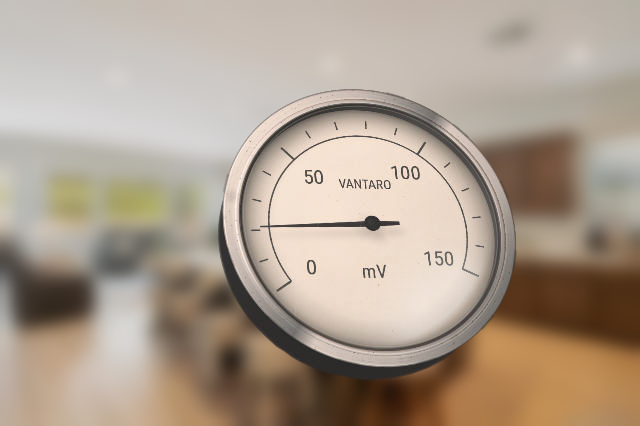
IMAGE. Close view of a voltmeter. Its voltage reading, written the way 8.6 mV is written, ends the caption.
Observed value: 20 mV
